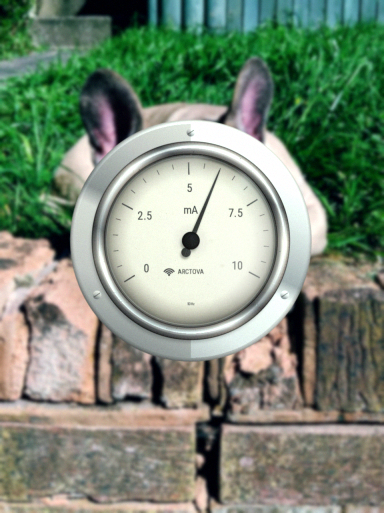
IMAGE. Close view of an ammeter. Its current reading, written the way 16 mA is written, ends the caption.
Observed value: 6 mA
